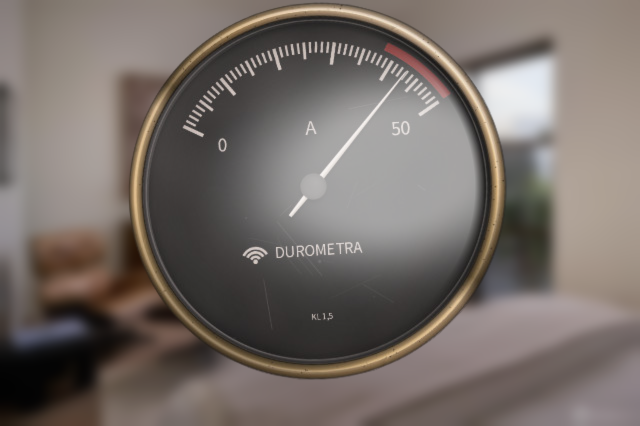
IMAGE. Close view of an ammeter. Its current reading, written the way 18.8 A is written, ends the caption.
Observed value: 43 A
